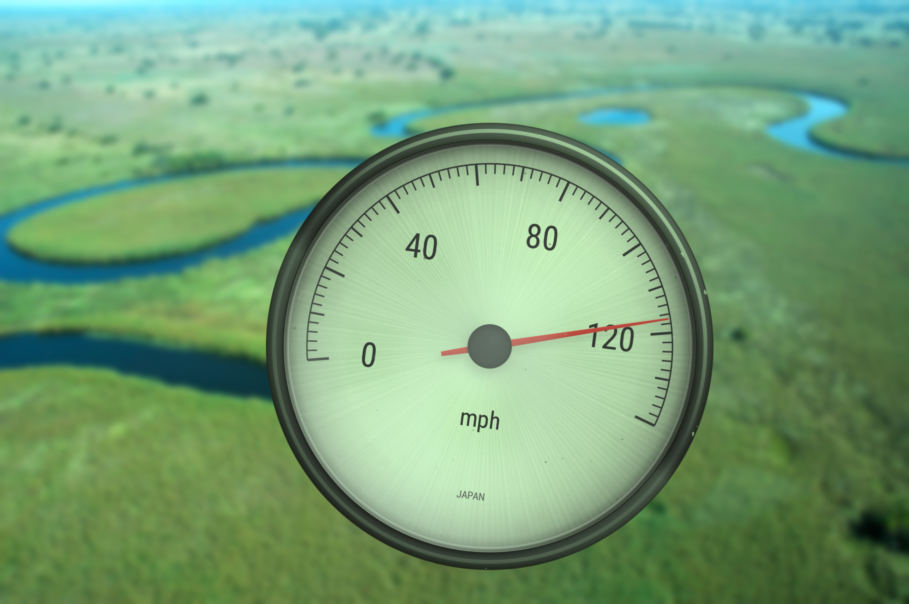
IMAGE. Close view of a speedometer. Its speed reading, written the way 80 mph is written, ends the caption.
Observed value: 117 mph
